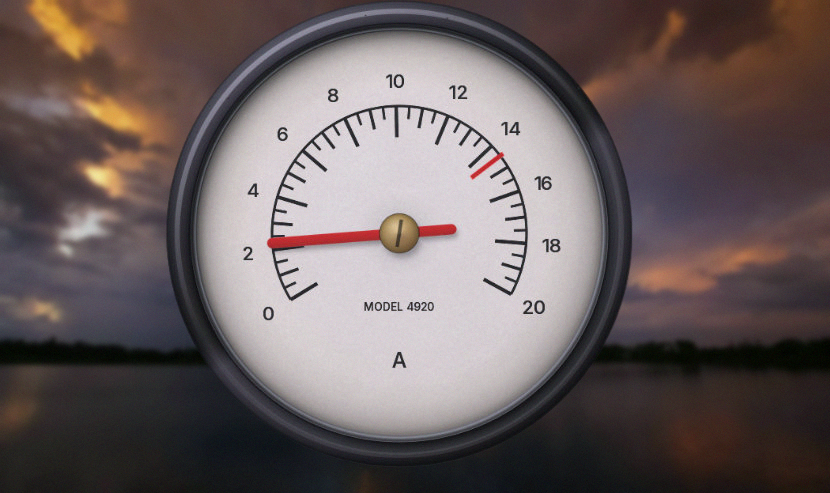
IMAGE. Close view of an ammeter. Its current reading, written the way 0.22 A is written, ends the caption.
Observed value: 2.25 A
